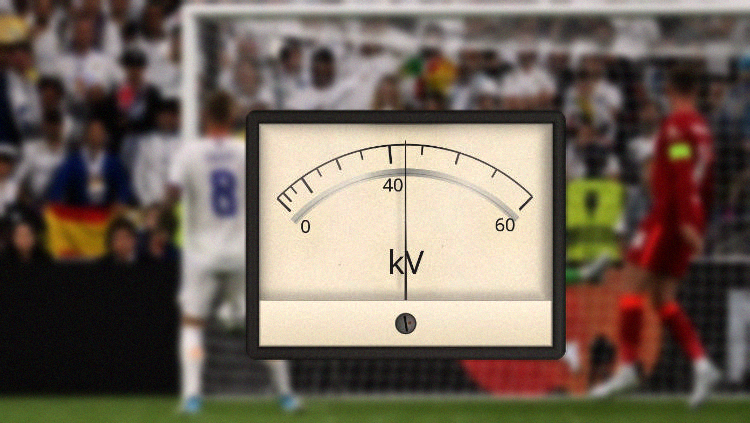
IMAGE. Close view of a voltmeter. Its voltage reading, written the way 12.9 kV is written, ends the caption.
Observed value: 42.5 kV
